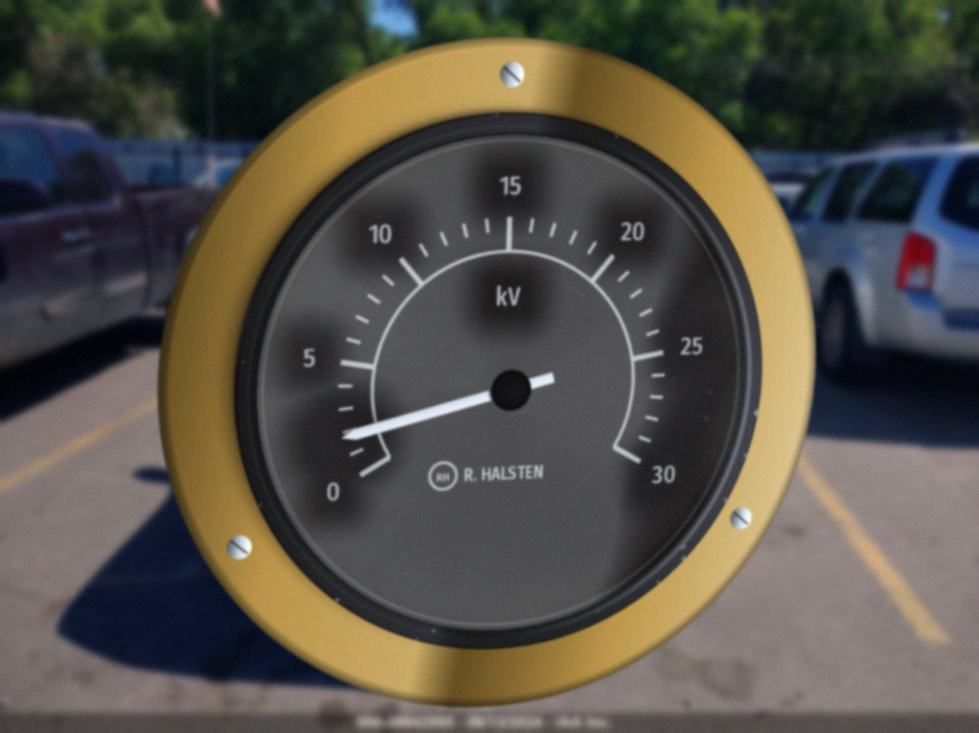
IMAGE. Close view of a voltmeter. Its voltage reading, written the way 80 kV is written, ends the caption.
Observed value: 2 kV
